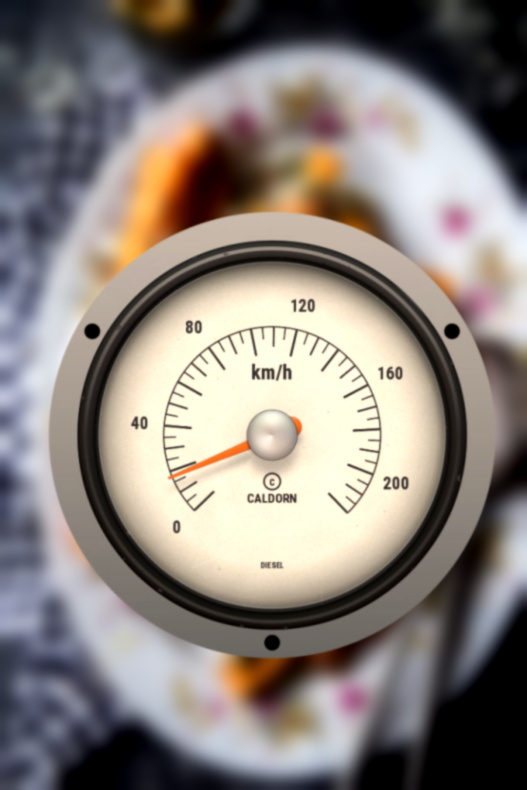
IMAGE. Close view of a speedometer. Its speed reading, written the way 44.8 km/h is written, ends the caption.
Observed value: 17.5 km/h
